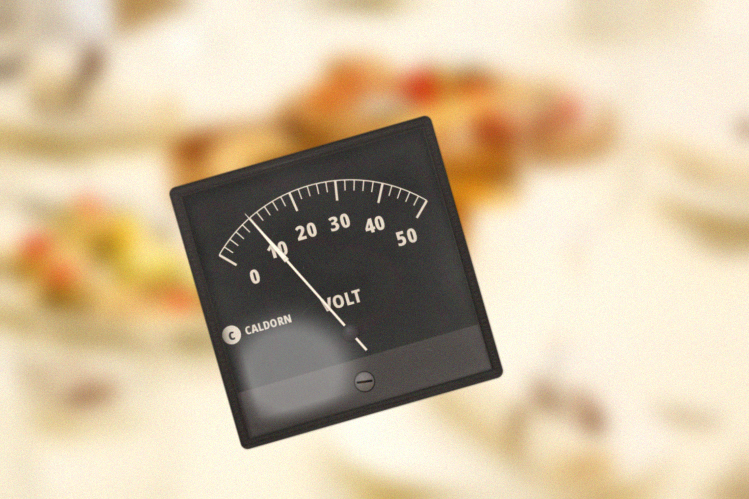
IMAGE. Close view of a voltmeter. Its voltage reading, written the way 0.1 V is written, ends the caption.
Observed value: 10 V
